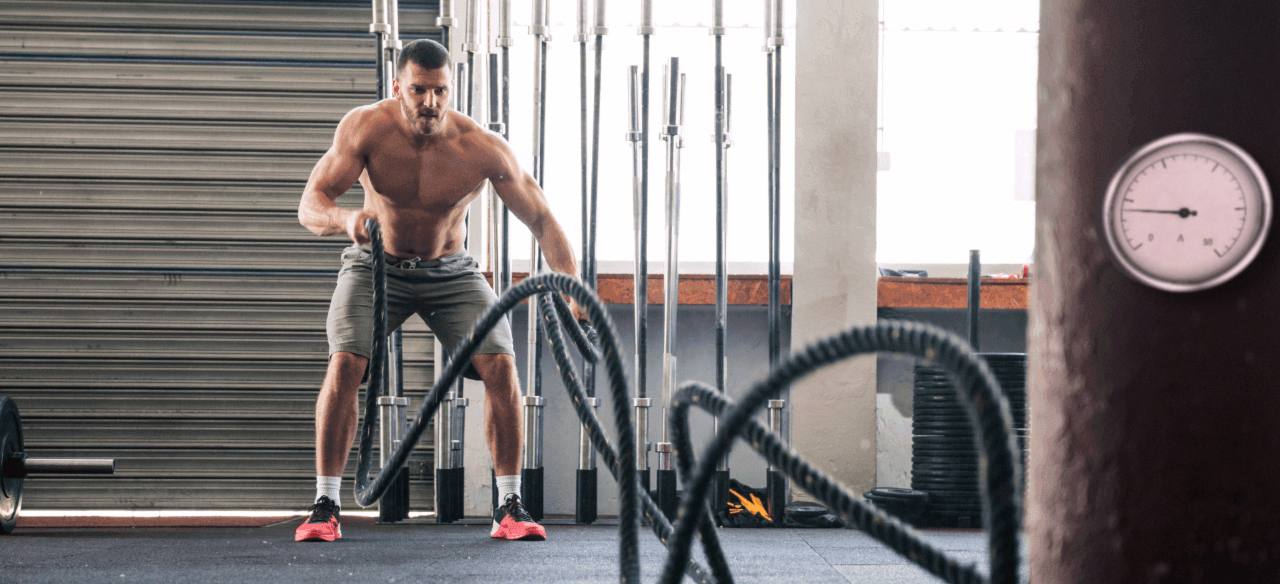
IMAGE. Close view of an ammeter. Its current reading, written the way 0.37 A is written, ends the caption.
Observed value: 8 A
